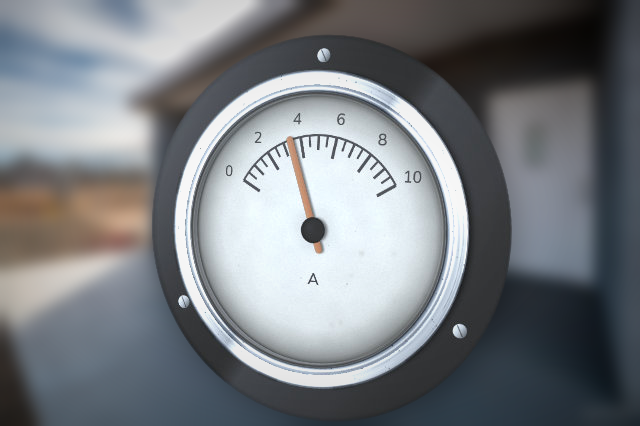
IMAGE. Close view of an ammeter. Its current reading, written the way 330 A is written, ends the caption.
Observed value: 3.5 A
